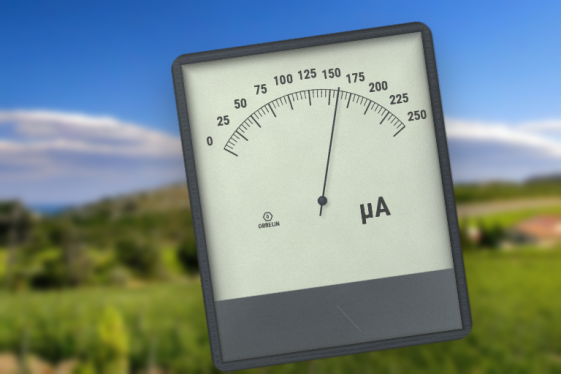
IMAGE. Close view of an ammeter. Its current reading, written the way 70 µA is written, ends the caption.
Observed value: 160 µA
